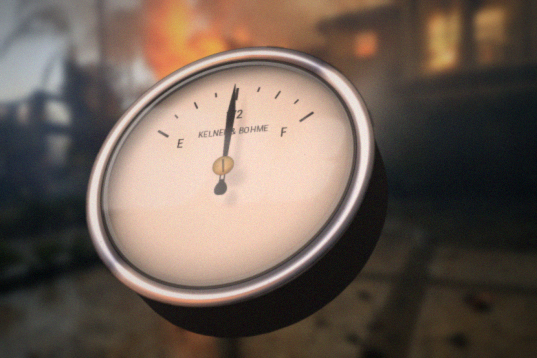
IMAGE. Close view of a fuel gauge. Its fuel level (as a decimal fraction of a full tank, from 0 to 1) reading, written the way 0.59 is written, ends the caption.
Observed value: 0.5
